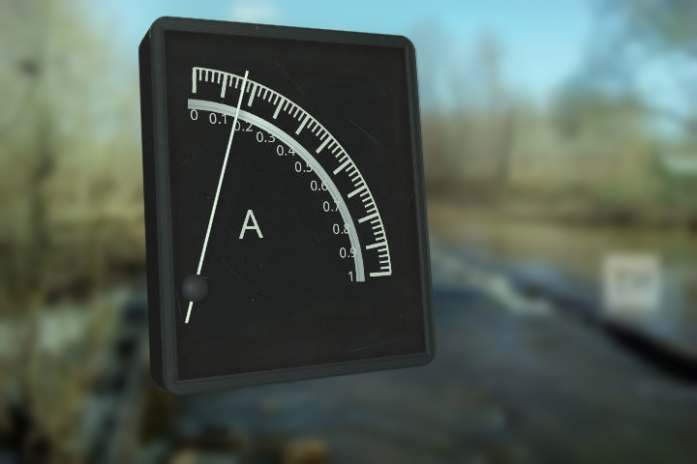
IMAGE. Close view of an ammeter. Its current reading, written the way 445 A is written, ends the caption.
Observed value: 0.16 A
